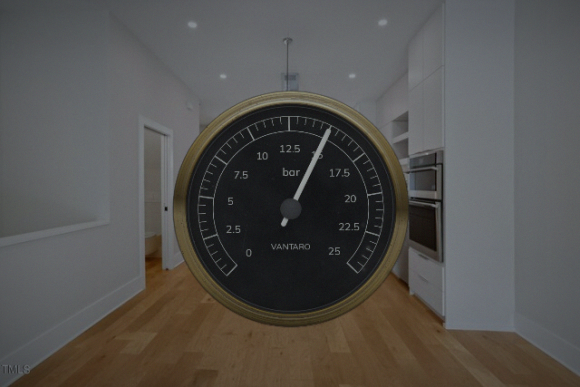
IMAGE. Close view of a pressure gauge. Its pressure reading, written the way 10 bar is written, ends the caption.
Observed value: 15 bar
